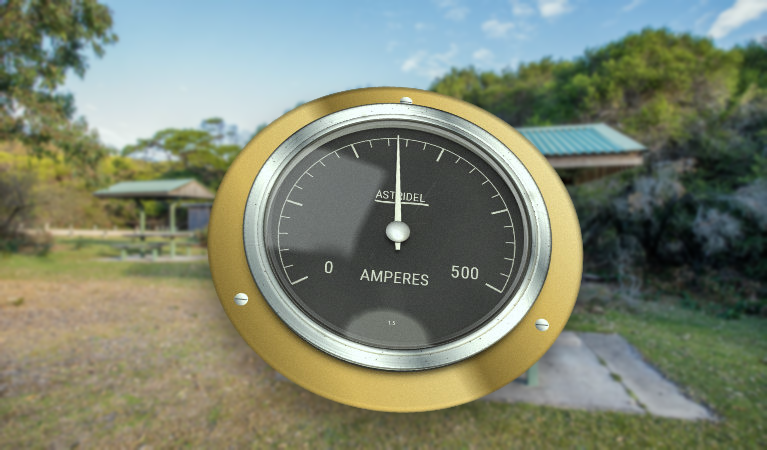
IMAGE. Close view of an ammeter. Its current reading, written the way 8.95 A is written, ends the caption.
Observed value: 250 A
